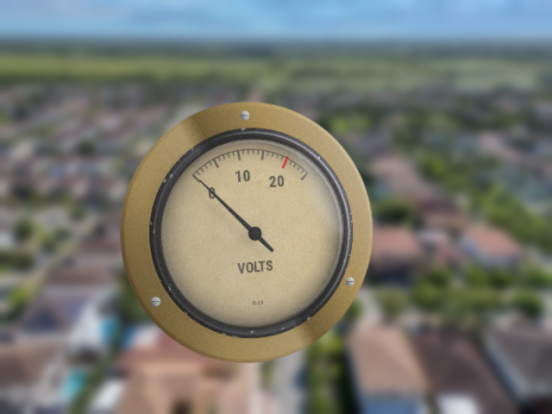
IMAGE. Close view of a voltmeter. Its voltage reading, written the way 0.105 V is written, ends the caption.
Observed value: 0 V
